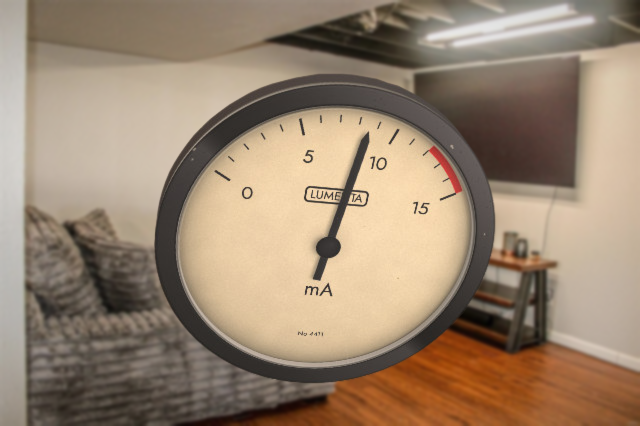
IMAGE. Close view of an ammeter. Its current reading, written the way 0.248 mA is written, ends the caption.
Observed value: 8.5 mA
